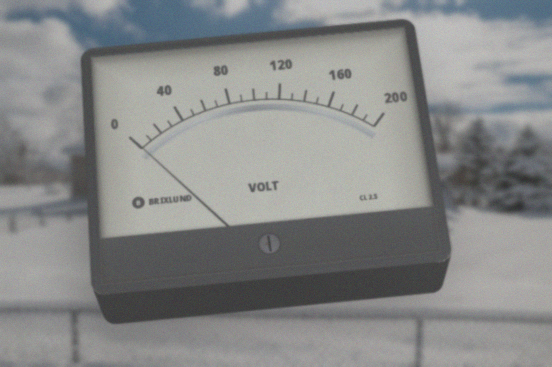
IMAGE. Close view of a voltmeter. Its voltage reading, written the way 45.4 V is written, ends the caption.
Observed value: 0 V
